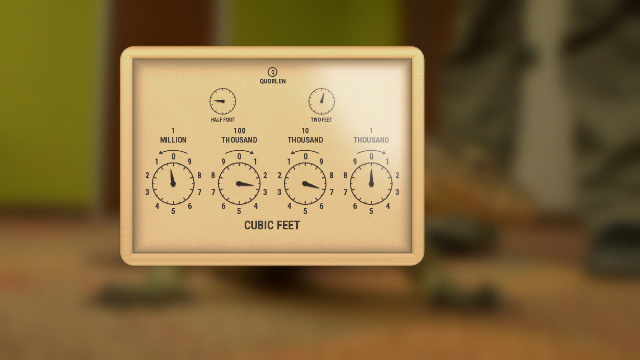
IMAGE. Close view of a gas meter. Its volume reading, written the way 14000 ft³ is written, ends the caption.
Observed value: 27000 ft³
